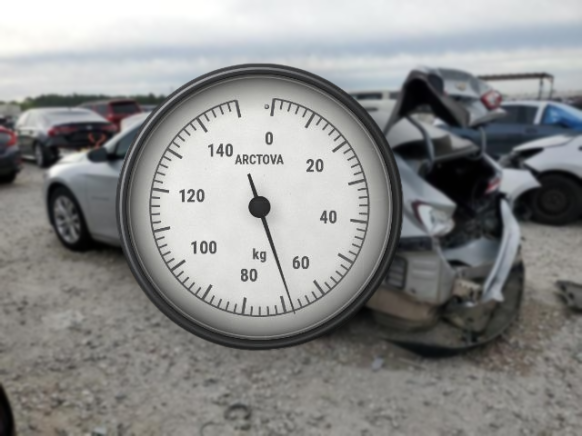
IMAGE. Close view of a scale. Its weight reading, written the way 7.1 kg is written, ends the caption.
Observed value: 68 kg
